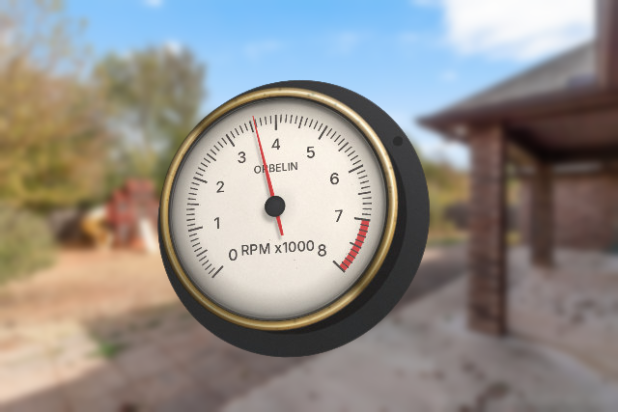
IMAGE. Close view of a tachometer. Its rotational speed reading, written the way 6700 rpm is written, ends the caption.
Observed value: 3600 rpm
